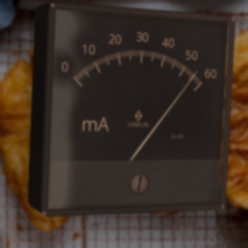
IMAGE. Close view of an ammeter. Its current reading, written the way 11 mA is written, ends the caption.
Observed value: 55 mA
